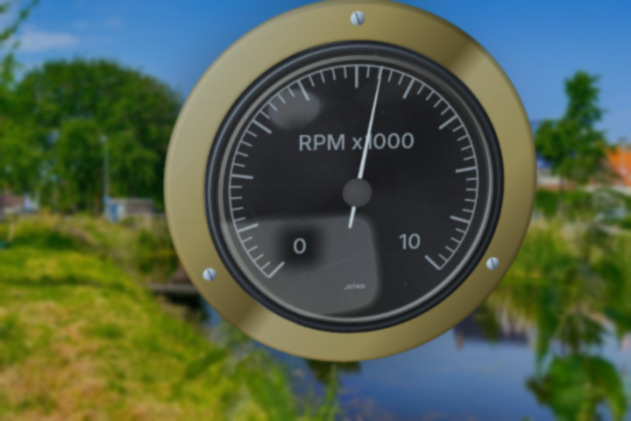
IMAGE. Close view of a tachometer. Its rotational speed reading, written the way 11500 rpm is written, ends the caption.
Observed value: 5400 rpm
